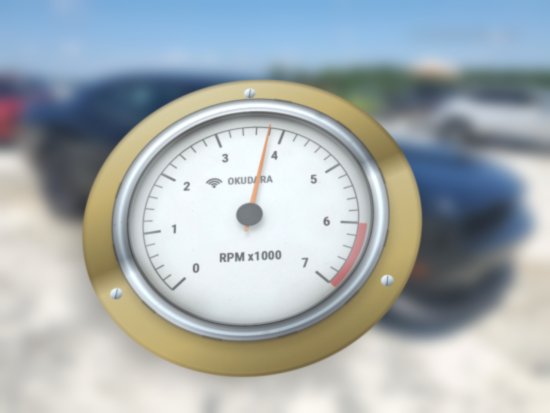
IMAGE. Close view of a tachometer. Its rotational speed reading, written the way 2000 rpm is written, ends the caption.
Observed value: 3800 rpm
